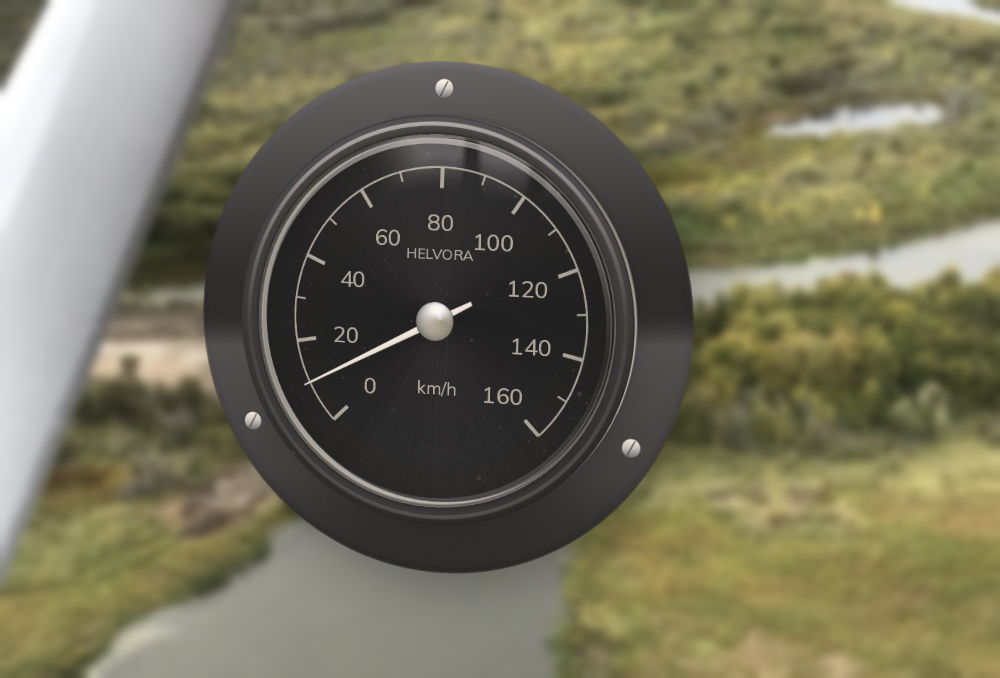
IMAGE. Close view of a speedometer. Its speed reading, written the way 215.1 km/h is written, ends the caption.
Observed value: 10 km/h
